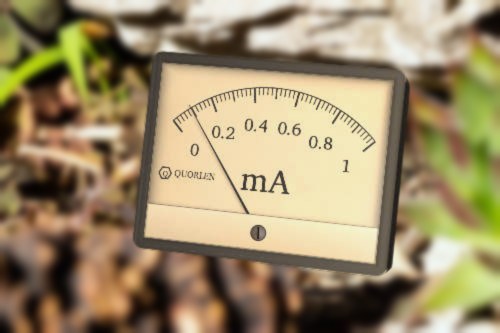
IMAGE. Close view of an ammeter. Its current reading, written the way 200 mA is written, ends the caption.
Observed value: 0.1 mA
